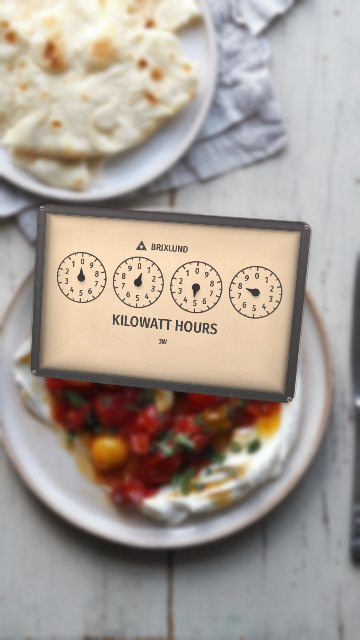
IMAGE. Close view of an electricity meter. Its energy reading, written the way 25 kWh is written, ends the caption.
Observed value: 48 kWh
